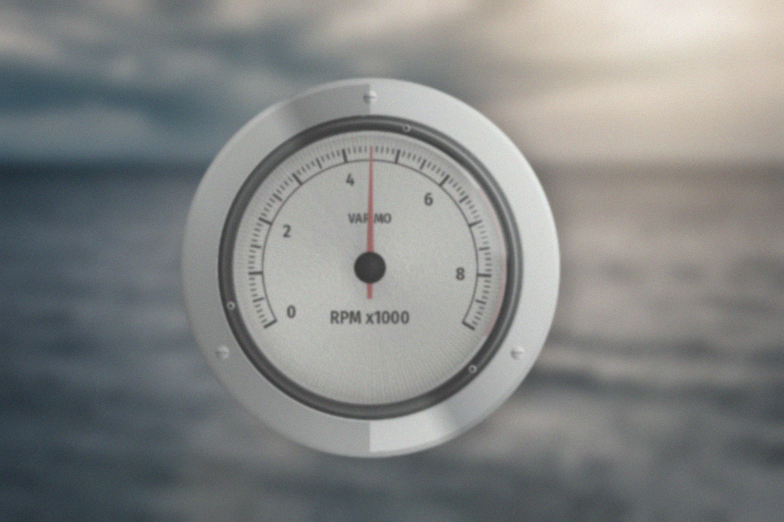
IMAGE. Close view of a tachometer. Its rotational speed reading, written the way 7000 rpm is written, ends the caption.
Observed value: 4500 rpm
